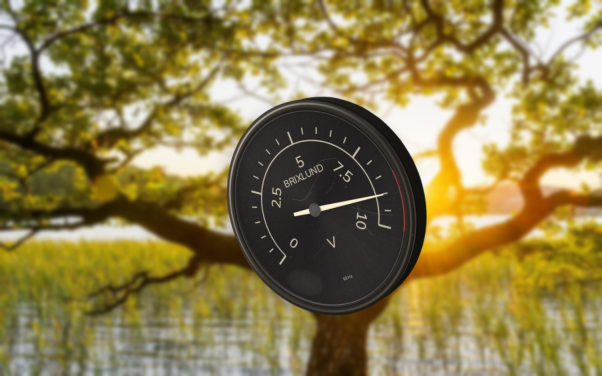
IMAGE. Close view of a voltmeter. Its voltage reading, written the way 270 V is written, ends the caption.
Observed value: 9 V
